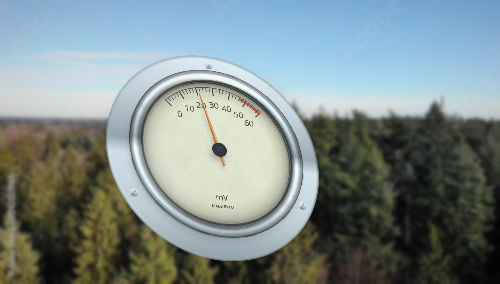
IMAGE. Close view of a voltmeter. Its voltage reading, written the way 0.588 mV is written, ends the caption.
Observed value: 20 mV
